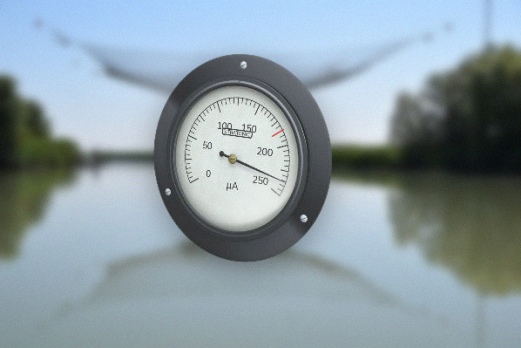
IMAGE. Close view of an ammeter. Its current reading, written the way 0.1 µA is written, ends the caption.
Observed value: 235 µA
